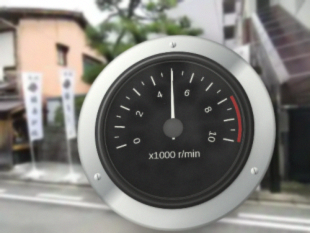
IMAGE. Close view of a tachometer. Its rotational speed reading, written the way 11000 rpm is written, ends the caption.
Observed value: 5000 rpm
